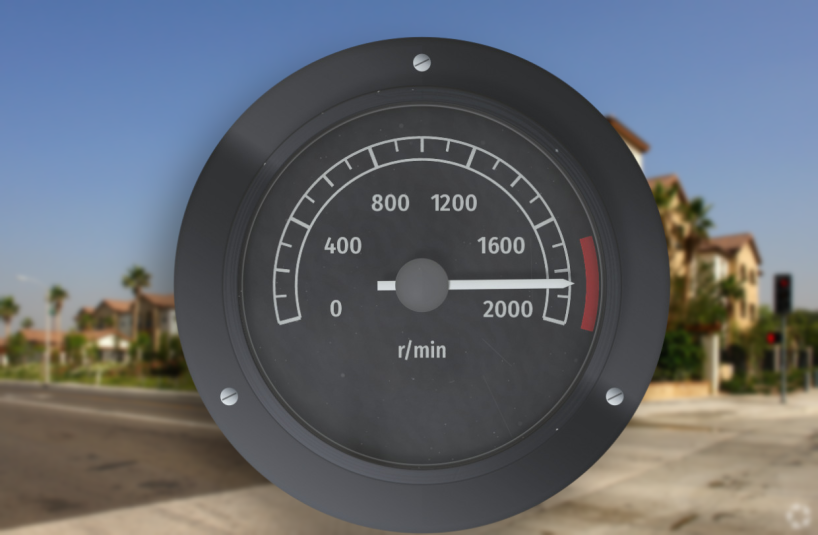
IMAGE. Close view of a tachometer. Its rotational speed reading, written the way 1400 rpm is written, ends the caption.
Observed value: 1850 rpm
